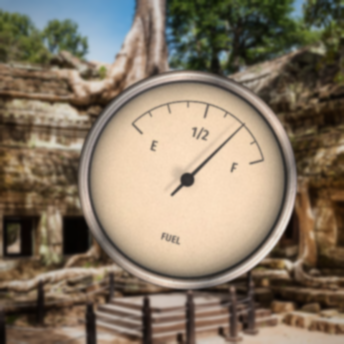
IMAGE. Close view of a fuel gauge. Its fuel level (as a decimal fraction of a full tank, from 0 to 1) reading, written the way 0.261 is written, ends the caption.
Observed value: 0.75
